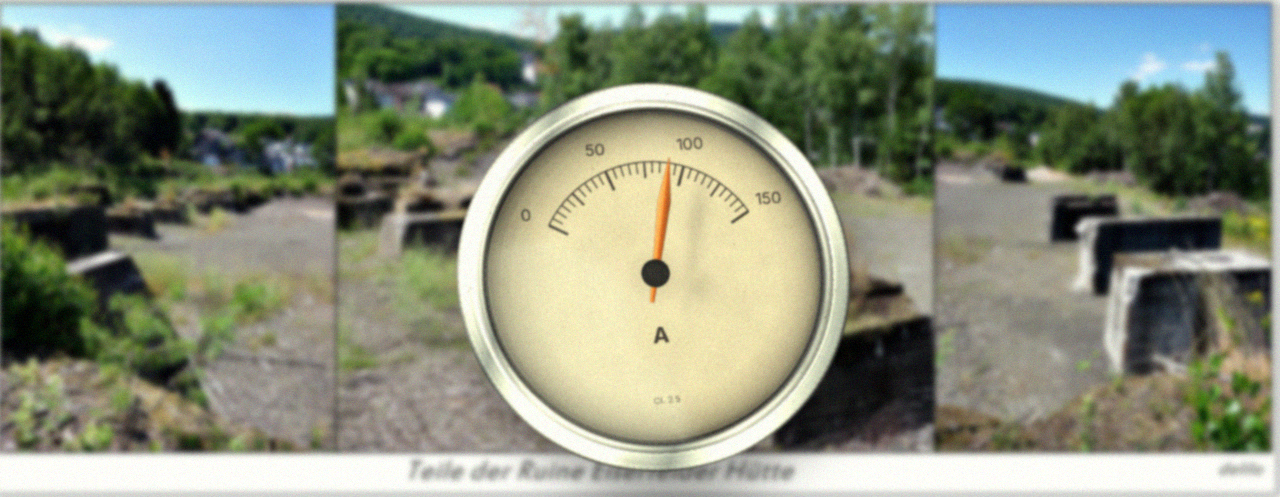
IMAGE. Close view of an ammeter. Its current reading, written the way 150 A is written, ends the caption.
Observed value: 90 A
